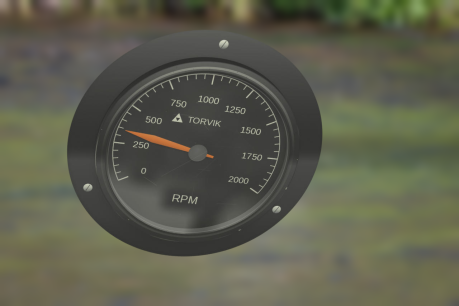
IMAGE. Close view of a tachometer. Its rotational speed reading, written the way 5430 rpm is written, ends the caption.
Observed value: 350 rpm
